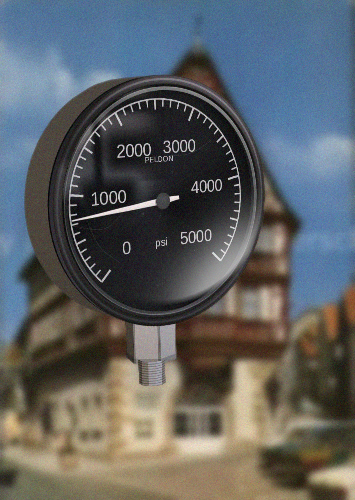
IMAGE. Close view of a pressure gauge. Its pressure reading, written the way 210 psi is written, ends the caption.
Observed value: 750 psi
